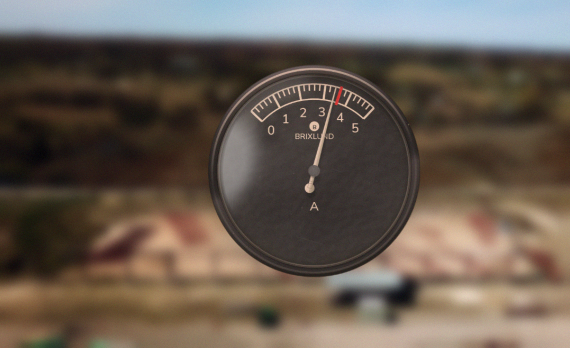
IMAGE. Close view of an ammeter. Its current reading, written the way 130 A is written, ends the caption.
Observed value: 3.4 A
